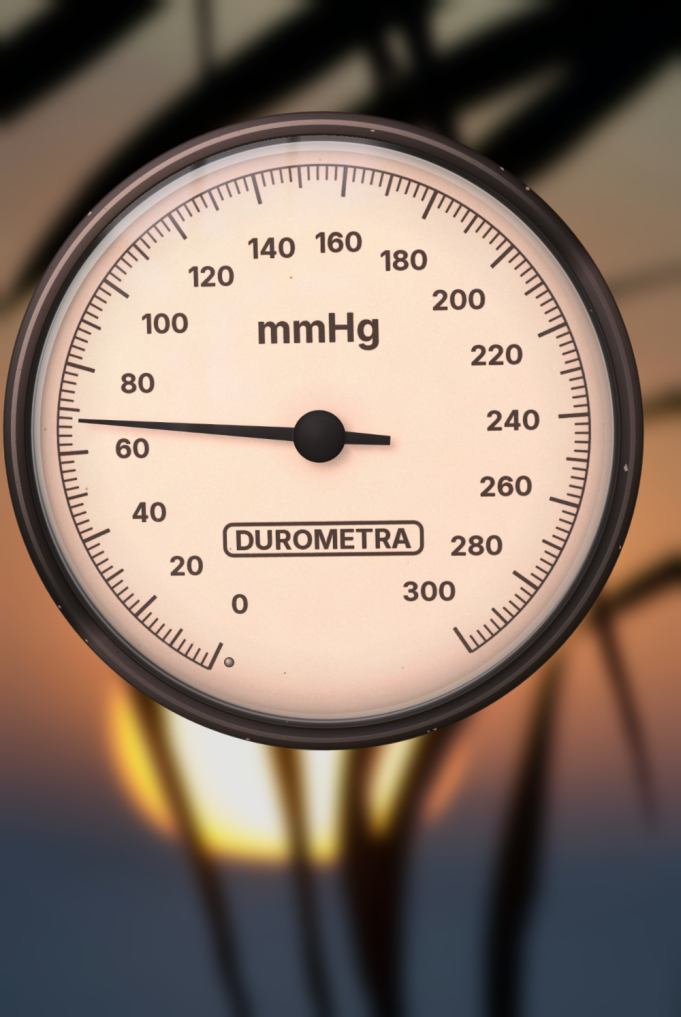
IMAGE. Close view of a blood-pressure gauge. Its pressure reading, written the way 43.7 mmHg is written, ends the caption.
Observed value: 68 mmHg
